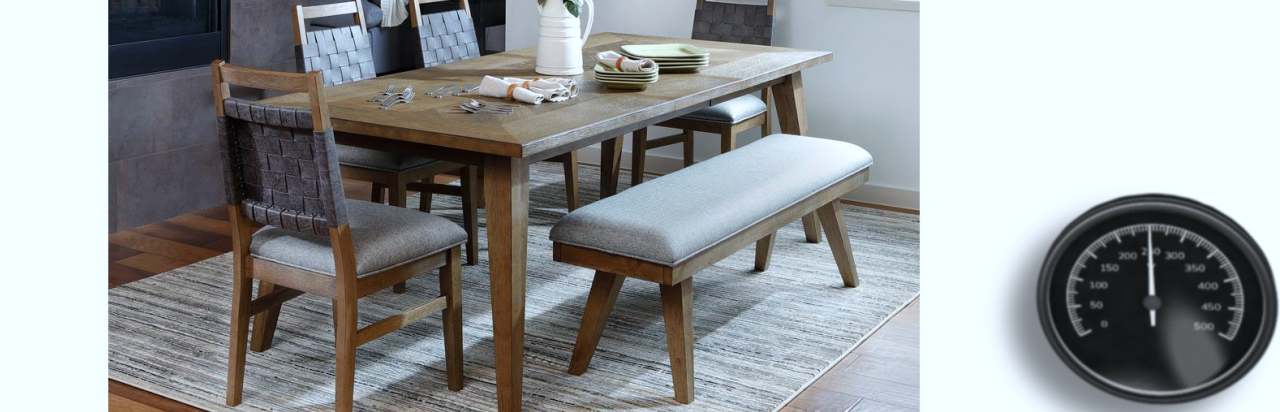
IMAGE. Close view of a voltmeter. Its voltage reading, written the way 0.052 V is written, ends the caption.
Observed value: 250 V
